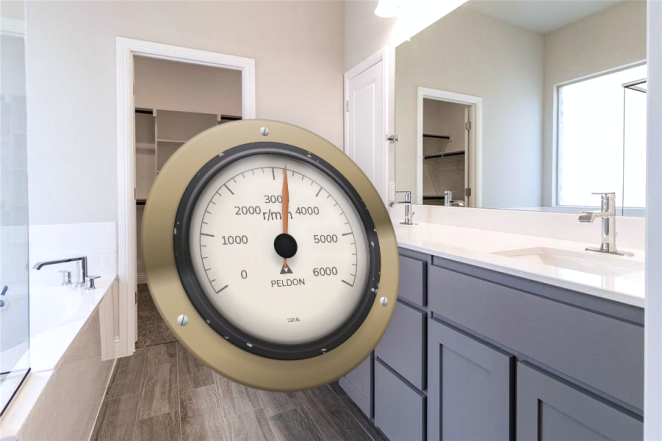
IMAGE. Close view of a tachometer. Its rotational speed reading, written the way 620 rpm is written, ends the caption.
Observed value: 3200 rpm
